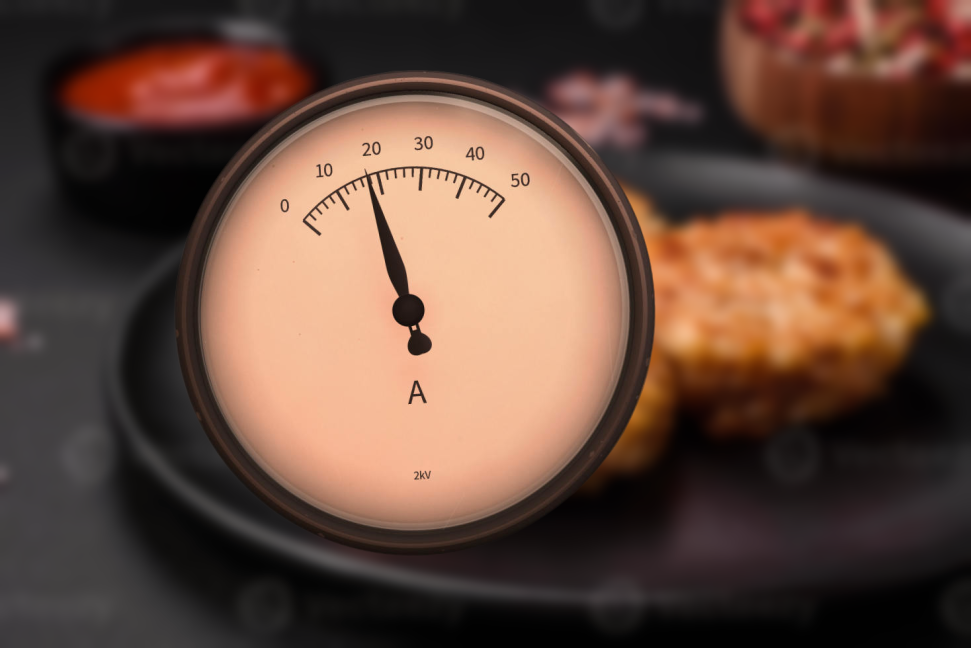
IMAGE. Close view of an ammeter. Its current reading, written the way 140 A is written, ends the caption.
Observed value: 18 A
